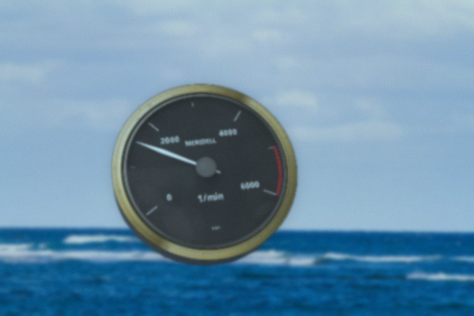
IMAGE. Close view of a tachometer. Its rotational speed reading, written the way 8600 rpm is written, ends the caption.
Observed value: 1500 rpm
